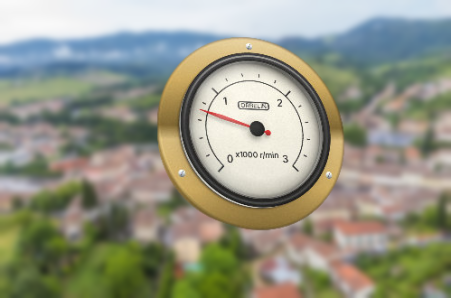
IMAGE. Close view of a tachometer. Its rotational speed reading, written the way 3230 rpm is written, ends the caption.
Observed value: 700 rpm
